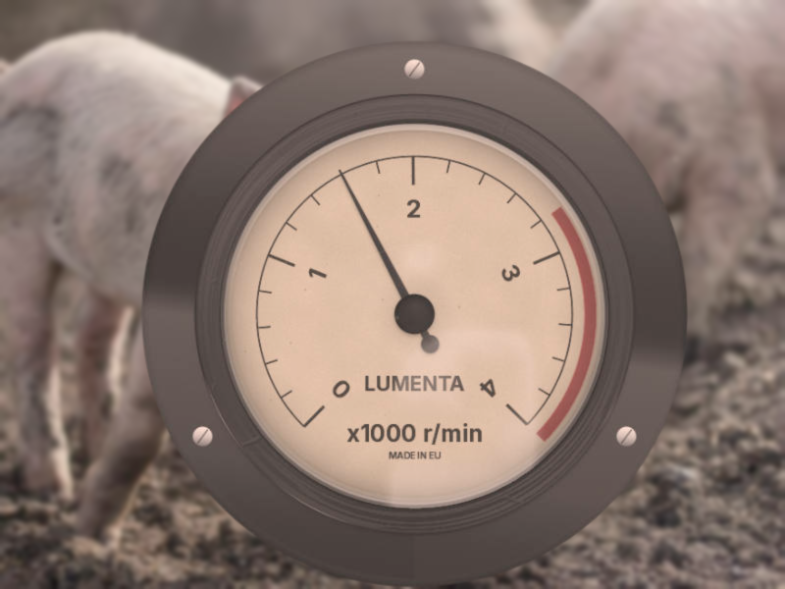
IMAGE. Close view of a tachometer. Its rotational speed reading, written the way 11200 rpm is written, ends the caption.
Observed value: 1600 rpm
